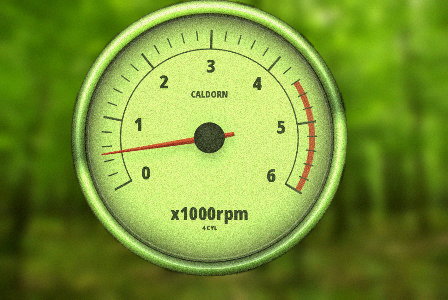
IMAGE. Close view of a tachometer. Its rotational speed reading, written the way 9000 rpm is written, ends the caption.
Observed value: 500 rpm
